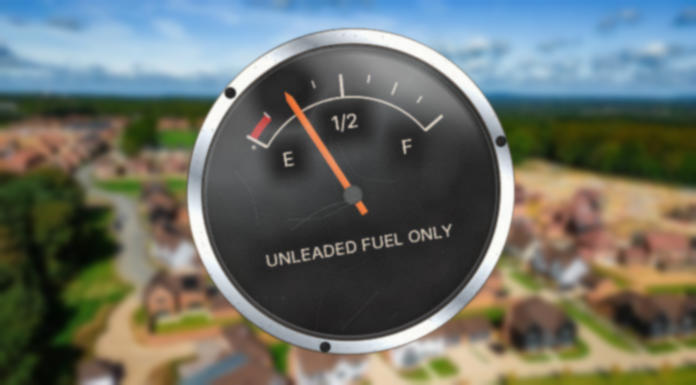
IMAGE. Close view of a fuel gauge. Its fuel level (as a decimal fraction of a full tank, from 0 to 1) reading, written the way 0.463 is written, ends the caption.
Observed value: 0.25
